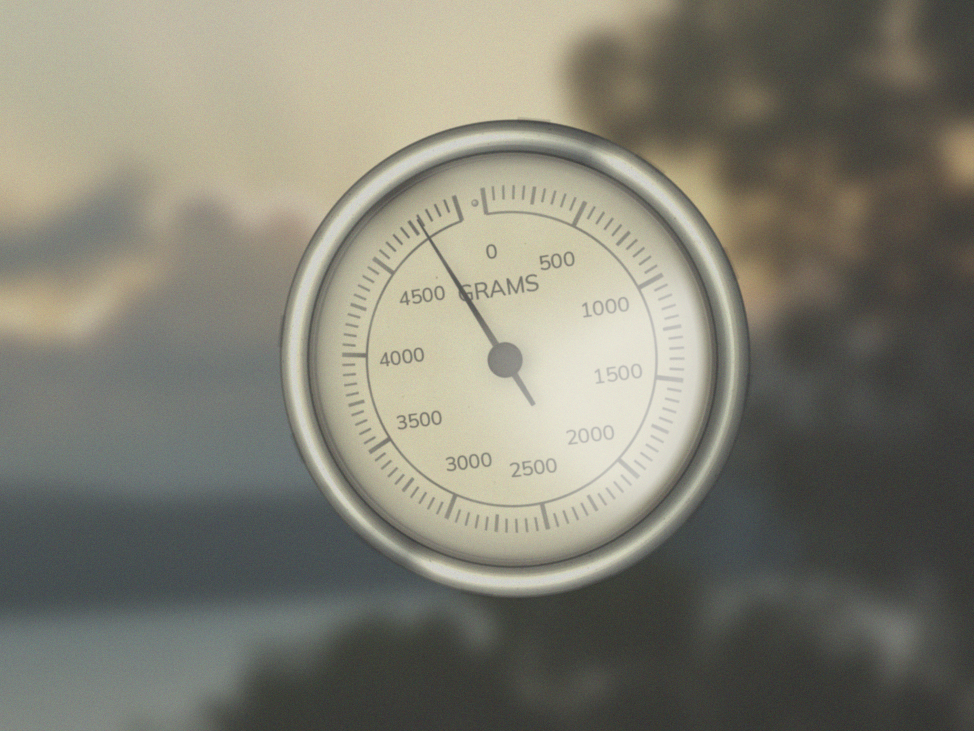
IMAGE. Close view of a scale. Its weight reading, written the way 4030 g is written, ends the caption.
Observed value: 4800 g
